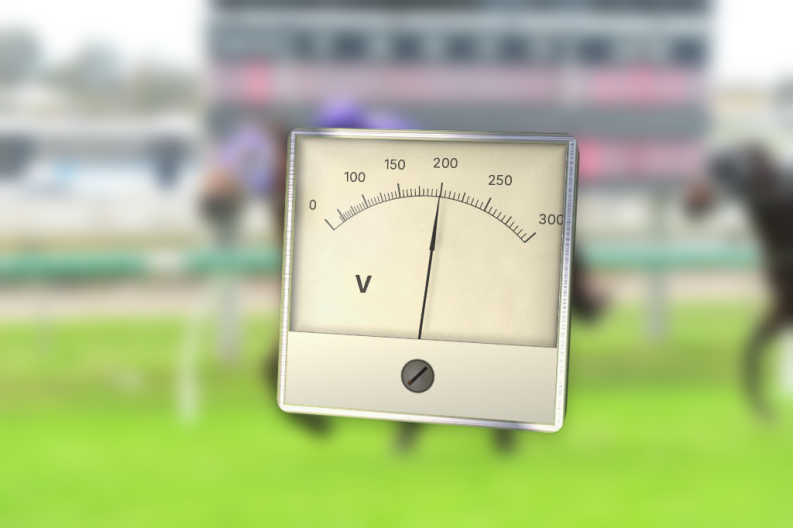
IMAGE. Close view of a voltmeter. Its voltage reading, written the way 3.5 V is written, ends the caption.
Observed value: 200 V
